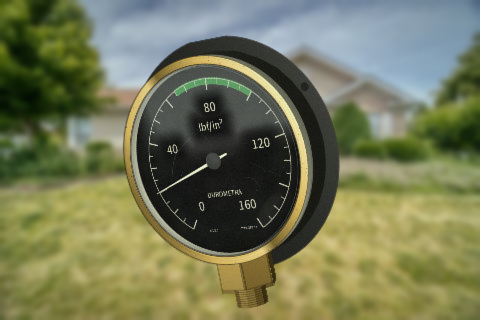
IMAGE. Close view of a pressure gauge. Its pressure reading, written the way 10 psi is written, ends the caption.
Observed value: 20 psi
